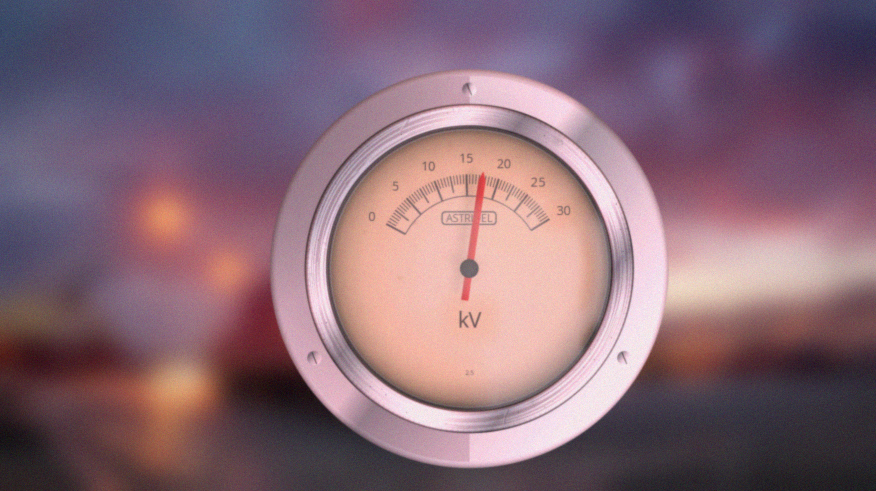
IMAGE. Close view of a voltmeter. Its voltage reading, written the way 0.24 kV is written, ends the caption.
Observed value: 17.5 kV
